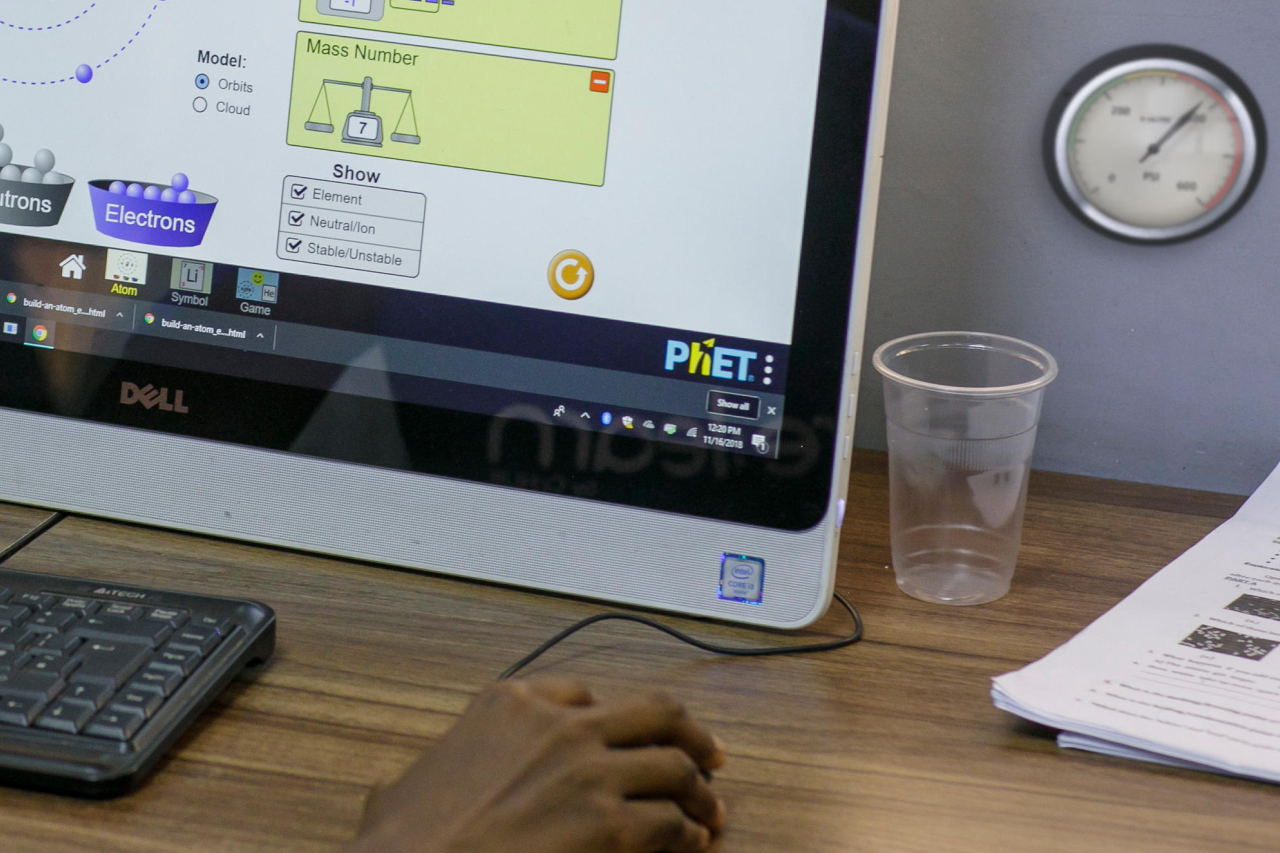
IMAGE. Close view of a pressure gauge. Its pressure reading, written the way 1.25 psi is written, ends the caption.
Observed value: 380 psi
